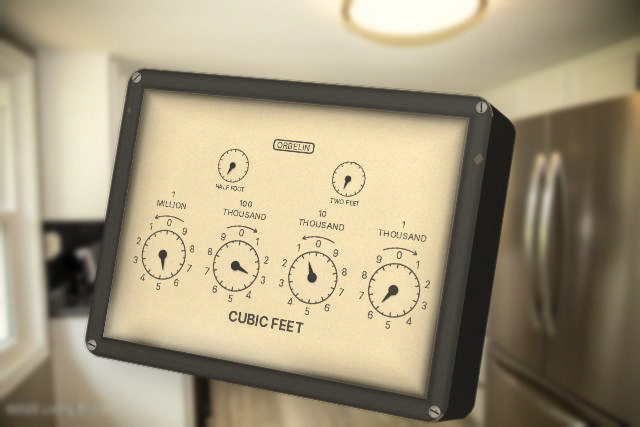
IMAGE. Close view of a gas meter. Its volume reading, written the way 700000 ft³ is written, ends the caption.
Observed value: 530600 ft³
